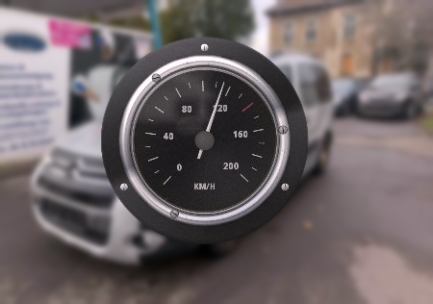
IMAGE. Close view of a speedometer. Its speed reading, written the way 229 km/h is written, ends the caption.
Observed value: 115 km/h
